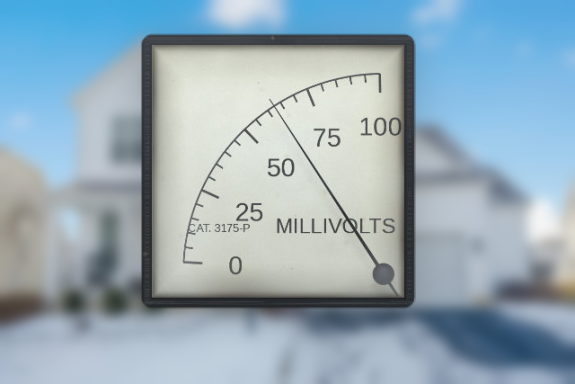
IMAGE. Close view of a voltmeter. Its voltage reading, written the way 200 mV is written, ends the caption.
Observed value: 62.5 mV
